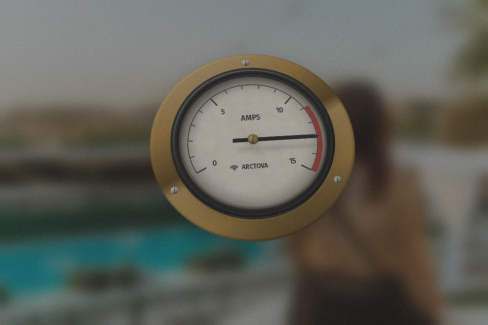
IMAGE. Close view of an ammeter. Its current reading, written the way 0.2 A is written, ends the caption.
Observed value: 13 A
